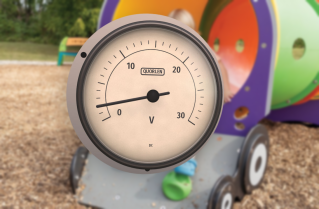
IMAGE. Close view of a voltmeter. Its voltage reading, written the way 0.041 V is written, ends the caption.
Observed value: 2 V
